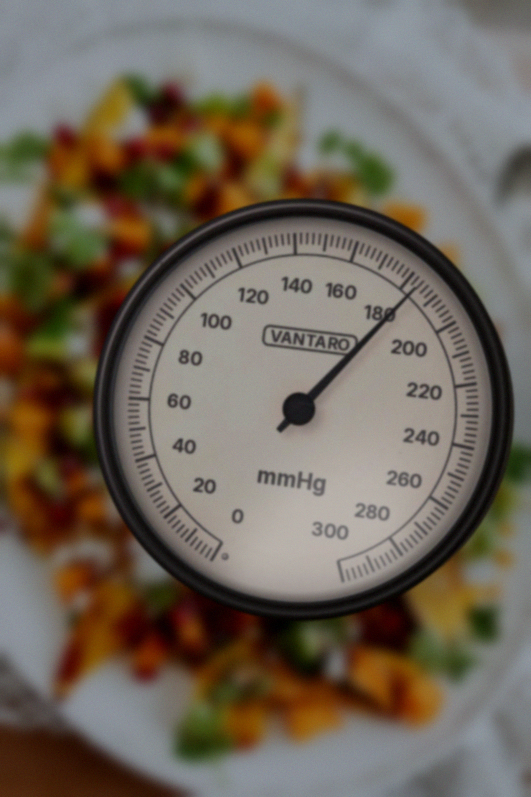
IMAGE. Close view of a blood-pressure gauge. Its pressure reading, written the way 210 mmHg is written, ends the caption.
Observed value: 184 mmHg
